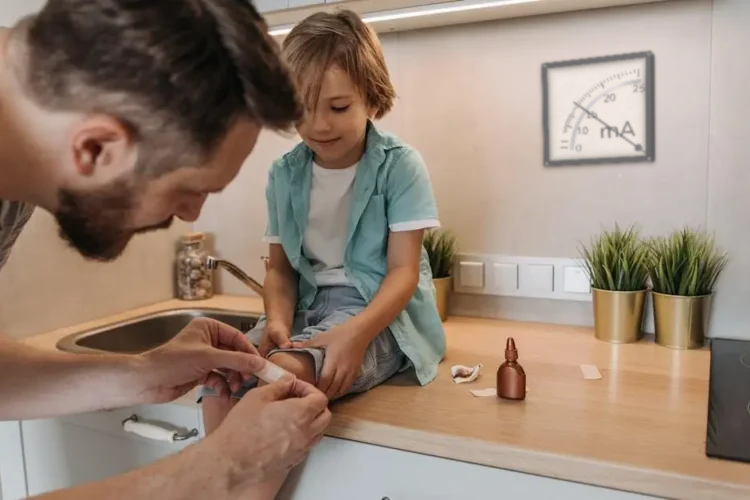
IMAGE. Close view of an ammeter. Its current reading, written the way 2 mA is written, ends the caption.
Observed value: 15 mA
